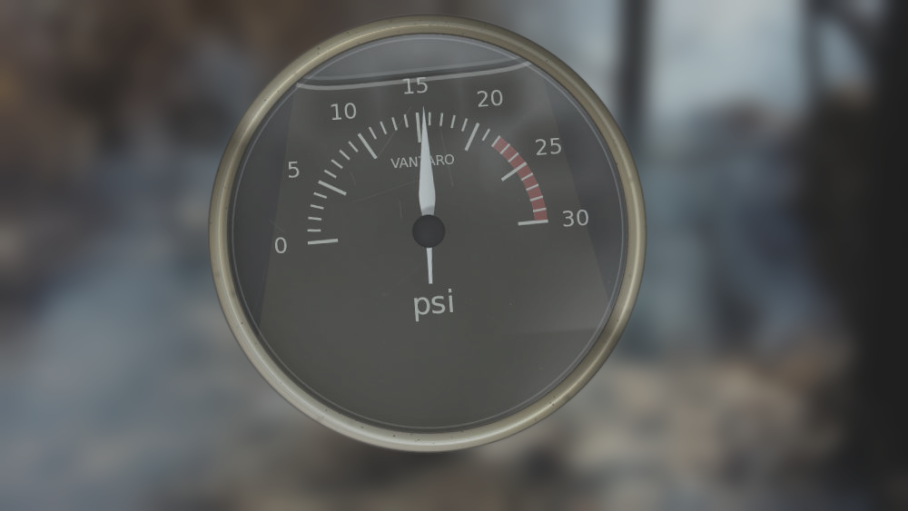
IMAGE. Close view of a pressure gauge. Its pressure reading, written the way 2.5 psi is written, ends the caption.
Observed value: 15.5 psi
